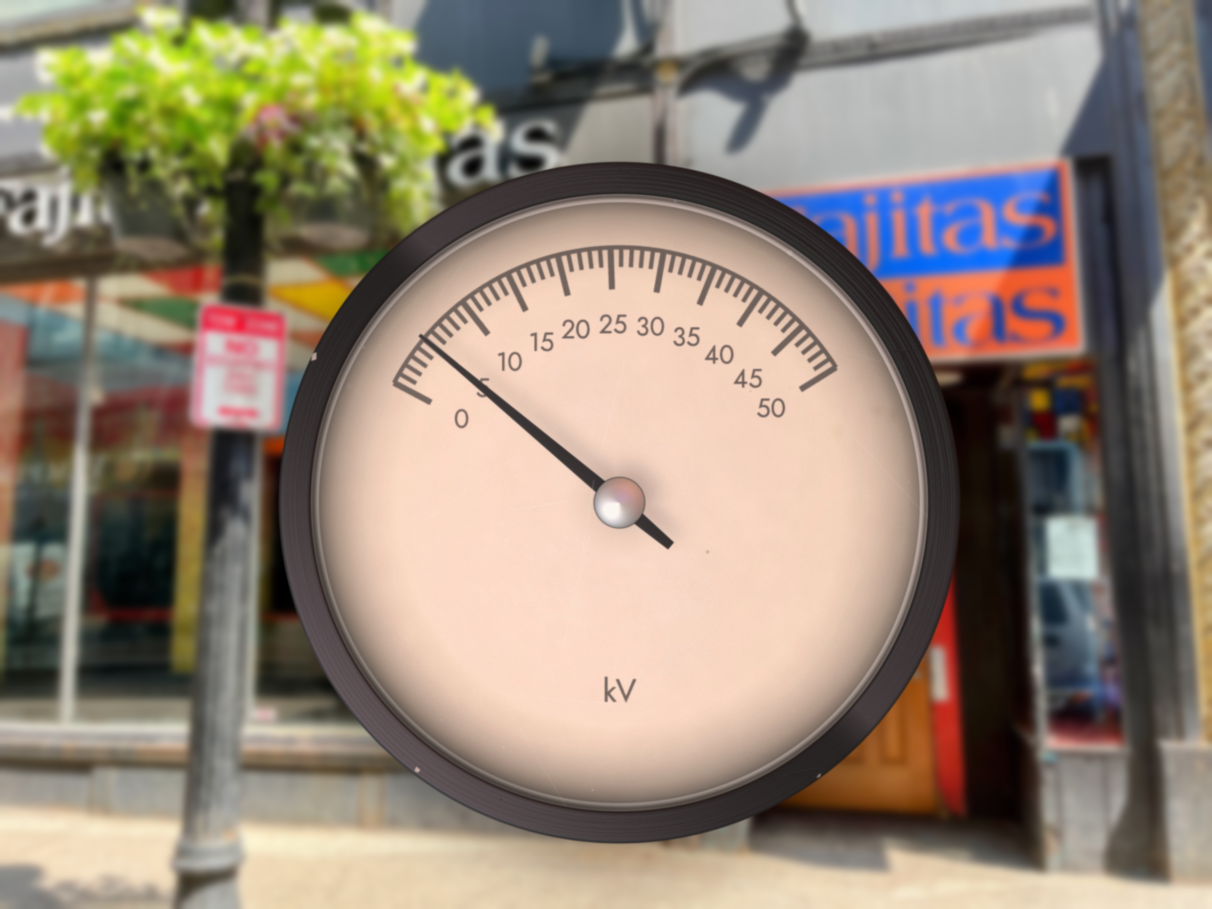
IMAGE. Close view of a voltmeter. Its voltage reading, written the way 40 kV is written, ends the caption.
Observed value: 5 kV
